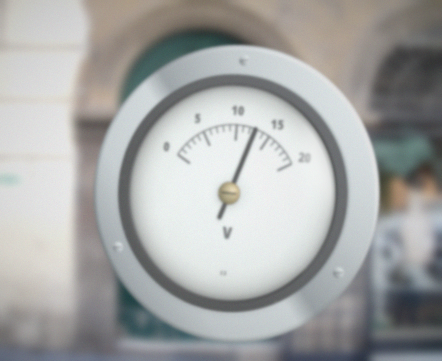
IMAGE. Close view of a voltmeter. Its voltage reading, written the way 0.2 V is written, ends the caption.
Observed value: 13 V
